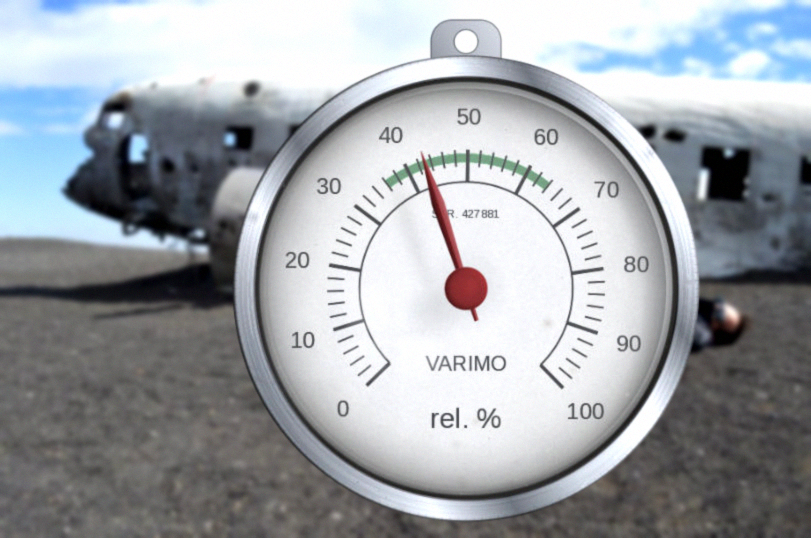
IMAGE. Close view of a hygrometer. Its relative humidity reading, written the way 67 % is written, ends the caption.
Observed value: 43 %
